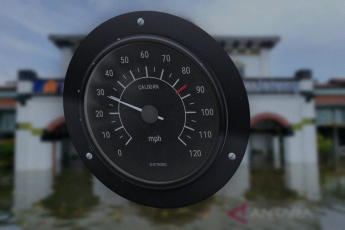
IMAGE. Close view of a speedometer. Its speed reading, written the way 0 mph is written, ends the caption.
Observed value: 30 mph
